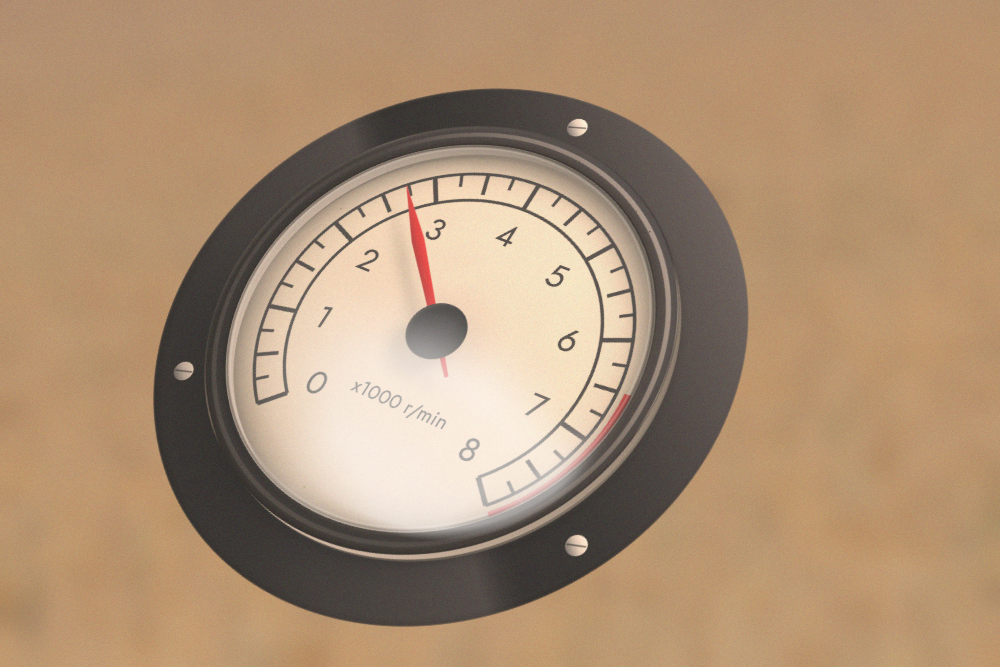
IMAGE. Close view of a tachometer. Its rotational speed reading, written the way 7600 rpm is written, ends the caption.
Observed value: 2750 rpm
